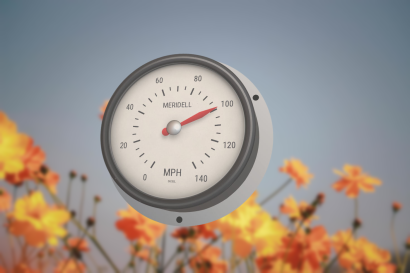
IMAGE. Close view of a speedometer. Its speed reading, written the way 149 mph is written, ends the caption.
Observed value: 100 mph
